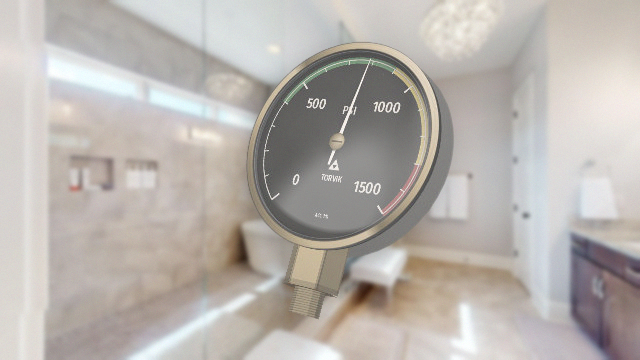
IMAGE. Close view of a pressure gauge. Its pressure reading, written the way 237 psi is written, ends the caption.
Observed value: 800 psi
